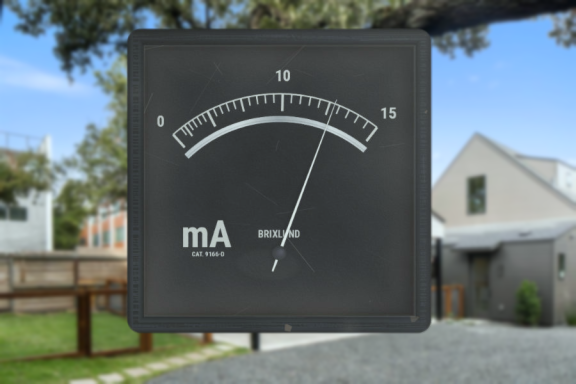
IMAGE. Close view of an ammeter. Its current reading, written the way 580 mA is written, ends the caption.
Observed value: 12.75 mA
